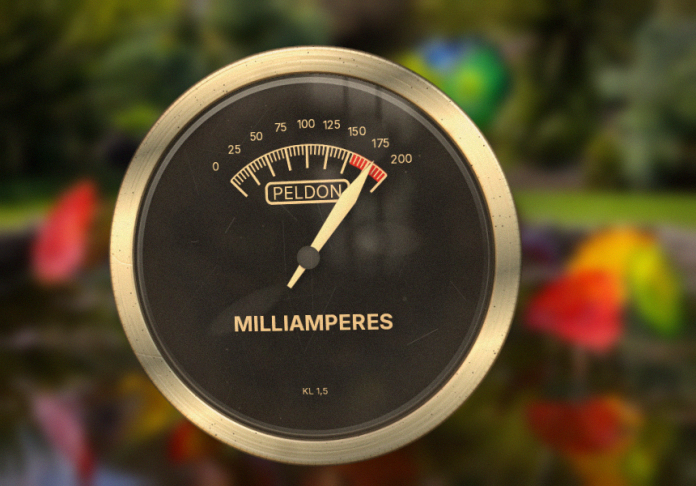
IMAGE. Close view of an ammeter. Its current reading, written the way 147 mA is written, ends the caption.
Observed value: 180 mA
